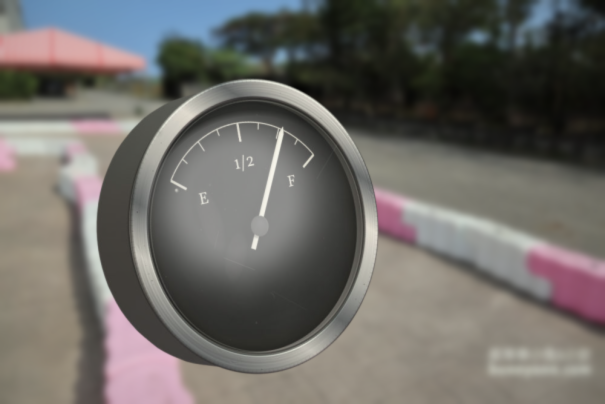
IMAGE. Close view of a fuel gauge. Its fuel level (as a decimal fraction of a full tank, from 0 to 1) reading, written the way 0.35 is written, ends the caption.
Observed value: 0.75
